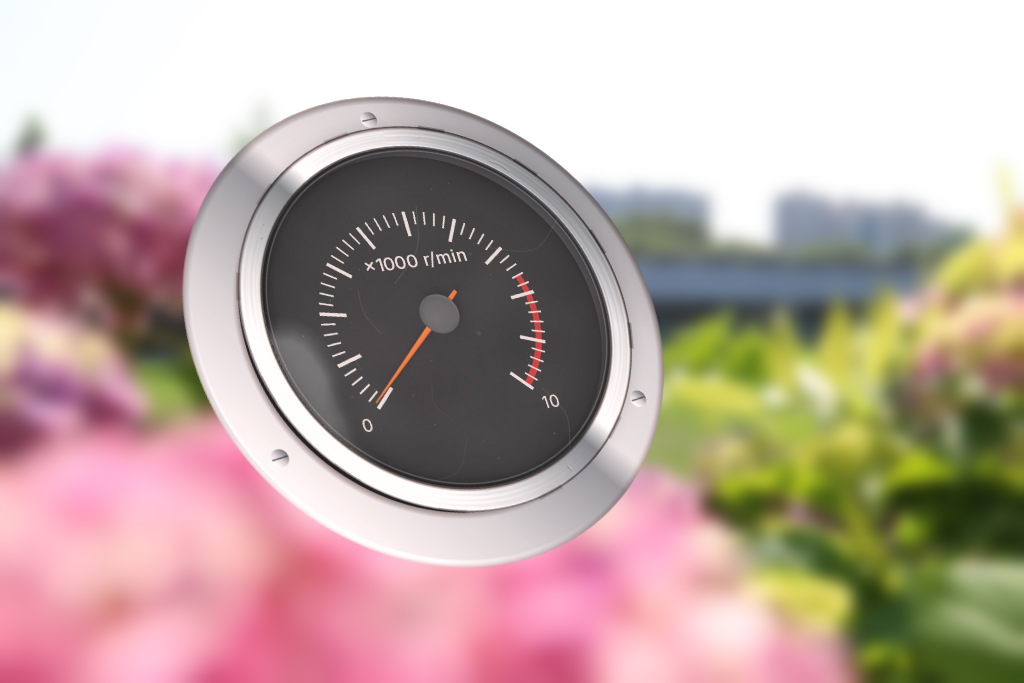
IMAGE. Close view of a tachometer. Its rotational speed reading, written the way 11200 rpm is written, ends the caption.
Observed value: 100 rpm
